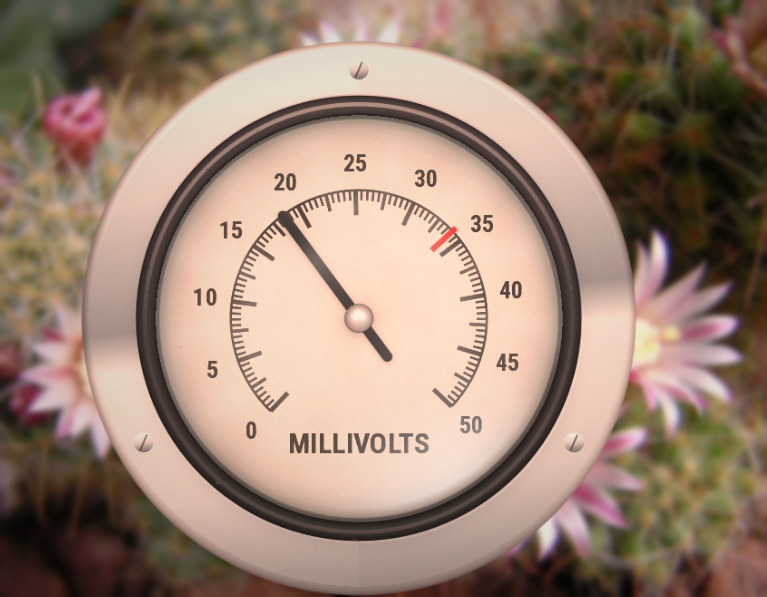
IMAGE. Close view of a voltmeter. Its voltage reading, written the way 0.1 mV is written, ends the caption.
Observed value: 18.5 mV
